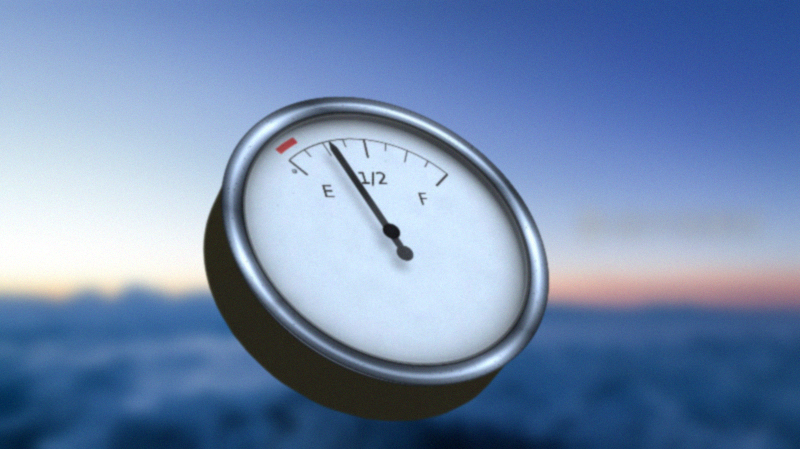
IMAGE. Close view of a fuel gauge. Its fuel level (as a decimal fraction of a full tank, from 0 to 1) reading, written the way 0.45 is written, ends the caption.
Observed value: 0.25
